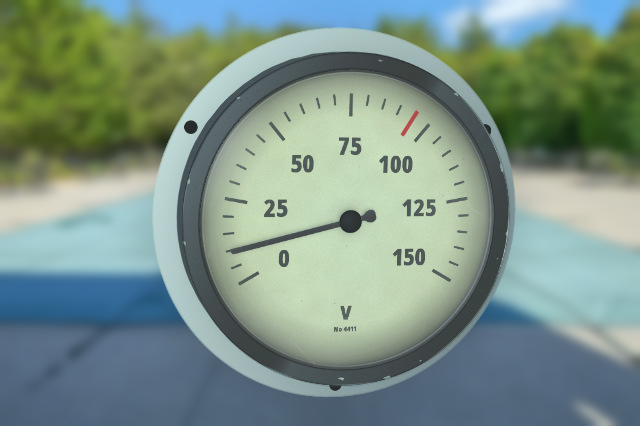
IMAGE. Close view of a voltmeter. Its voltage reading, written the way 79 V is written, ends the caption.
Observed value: 10 V
